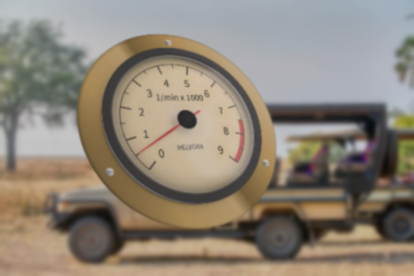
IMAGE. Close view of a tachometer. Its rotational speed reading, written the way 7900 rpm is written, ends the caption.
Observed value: 500 rpm
